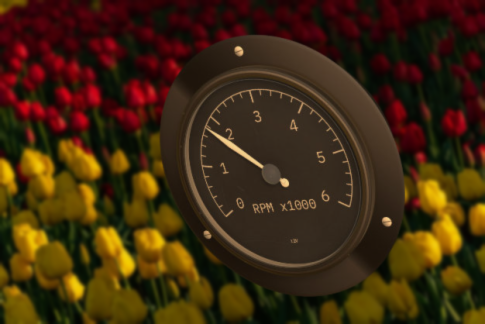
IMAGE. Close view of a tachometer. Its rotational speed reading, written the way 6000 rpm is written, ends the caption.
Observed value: 1800 rpm
